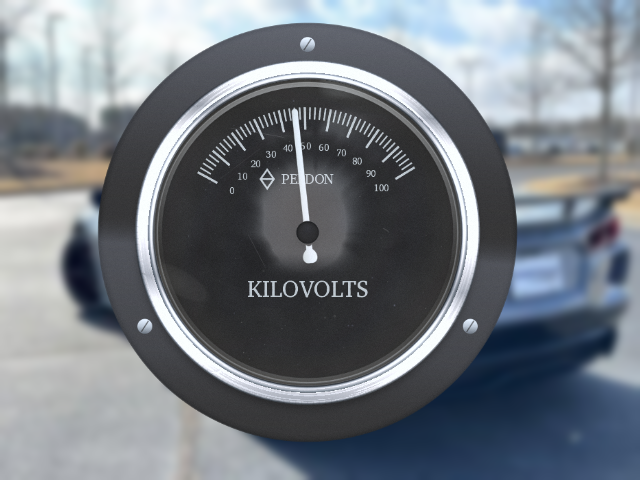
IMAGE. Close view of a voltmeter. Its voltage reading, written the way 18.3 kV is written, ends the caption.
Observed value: 46 kV
